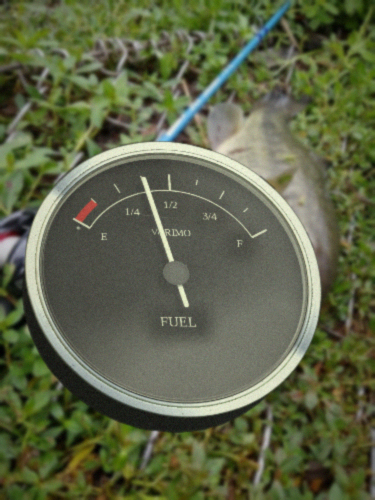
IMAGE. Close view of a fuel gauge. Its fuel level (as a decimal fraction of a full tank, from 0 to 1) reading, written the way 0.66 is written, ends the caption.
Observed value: 0.375
